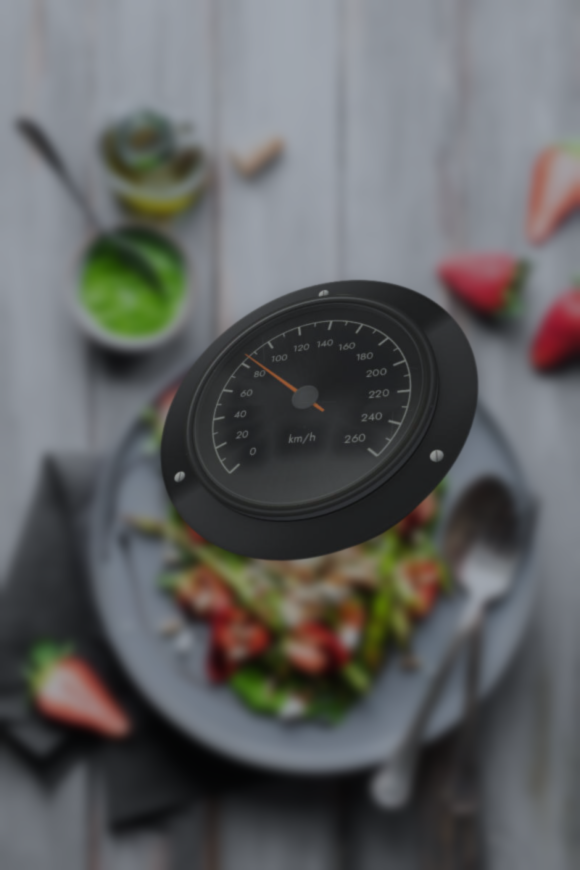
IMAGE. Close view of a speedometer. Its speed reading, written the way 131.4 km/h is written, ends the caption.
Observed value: 85 km/h
